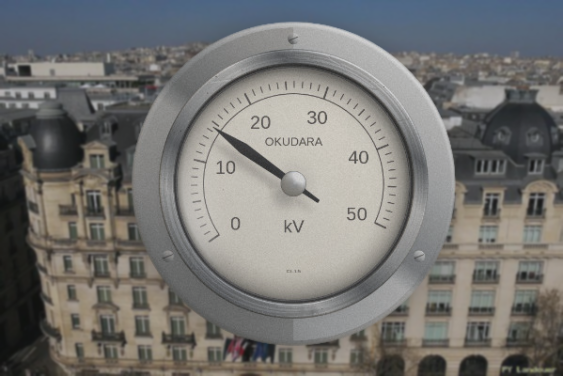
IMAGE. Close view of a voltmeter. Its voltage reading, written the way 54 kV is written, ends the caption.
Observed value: 14.5 kV
